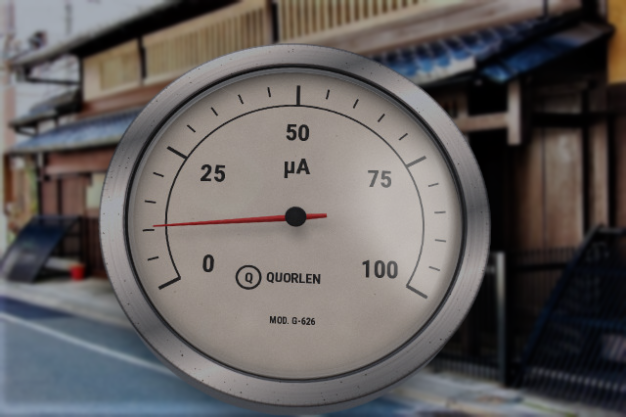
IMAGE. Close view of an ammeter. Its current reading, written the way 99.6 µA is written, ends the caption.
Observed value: 10 µA
